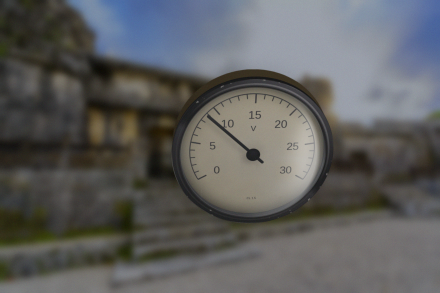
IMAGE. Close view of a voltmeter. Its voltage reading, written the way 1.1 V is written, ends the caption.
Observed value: 9 V
